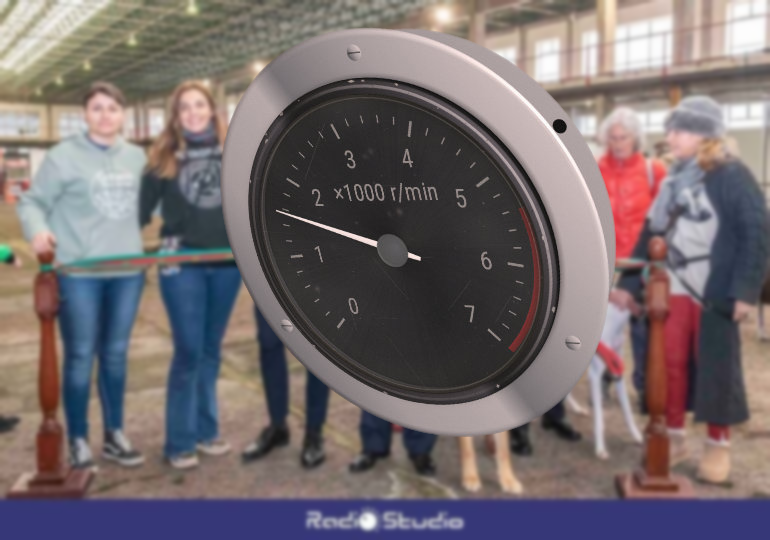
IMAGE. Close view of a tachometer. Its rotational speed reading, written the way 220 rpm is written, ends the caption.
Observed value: 1600 rpm
